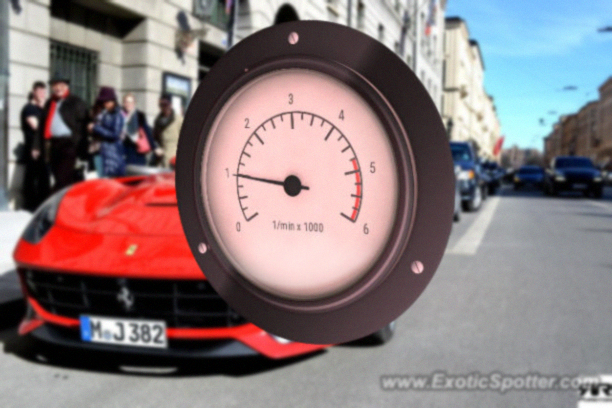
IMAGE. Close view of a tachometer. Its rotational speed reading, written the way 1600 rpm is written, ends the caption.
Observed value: 1000 rpm
